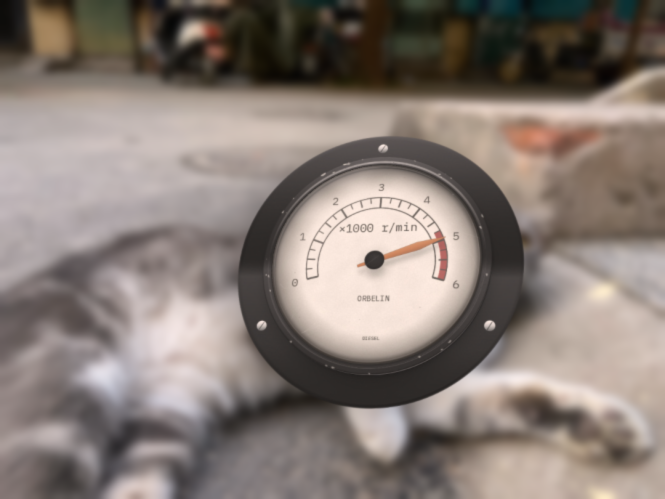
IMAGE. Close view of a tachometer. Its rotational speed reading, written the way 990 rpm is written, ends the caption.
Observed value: 5000 rpm
